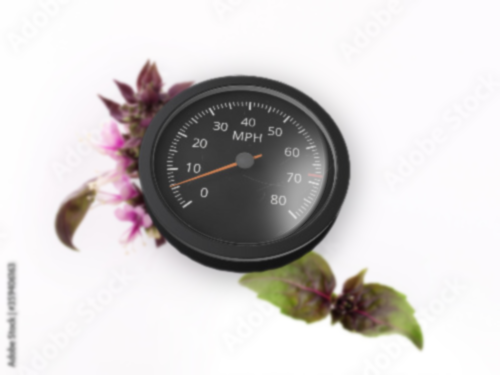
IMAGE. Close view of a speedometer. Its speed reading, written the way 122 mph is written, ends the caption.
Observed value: 5 mph
